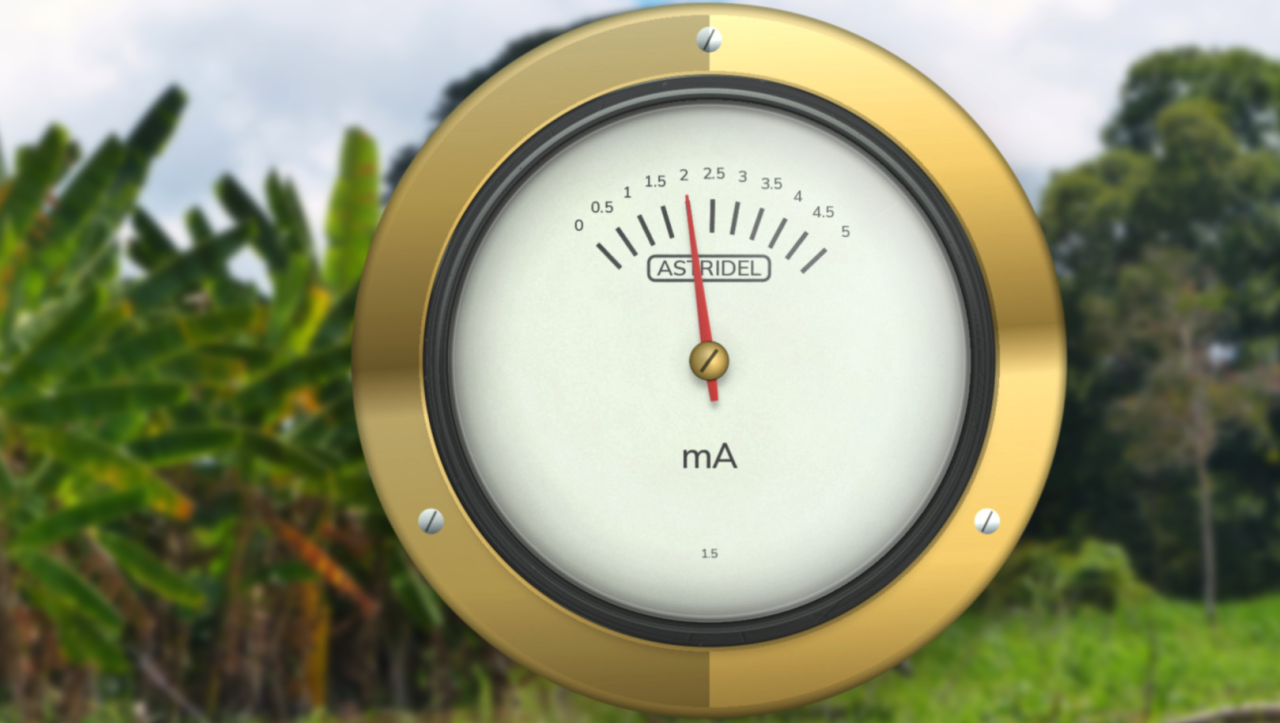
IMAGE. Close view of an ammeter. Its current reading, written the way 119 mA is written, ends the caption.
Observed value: 2 mA
